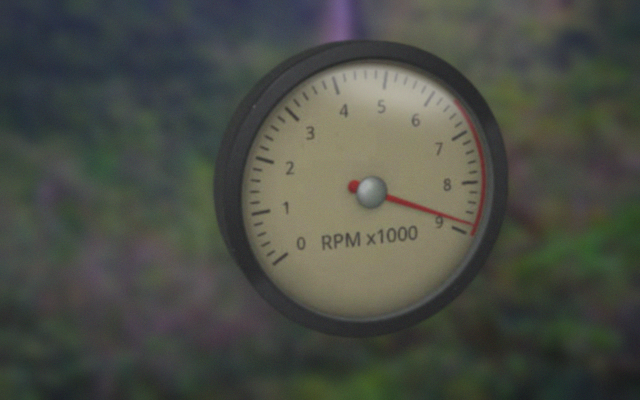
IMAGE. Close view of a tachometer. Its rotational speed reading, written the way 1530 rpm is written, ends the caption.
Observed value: 8800 rpm
